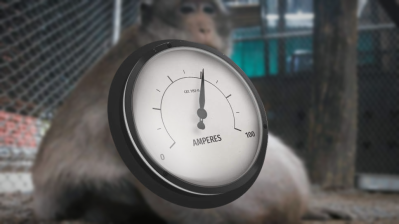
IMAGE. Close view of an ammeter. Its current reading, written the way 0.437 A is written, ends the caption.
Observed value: 60 A
